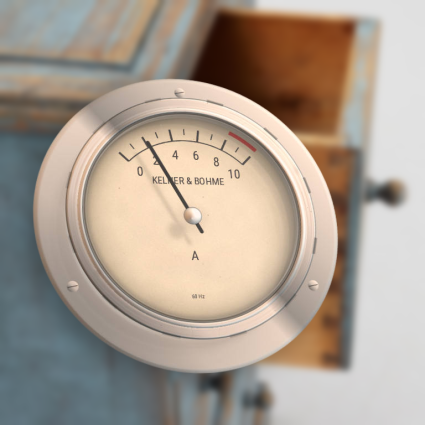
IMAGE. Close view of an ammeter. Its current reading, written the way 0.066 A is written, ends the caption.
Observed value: 2 A
